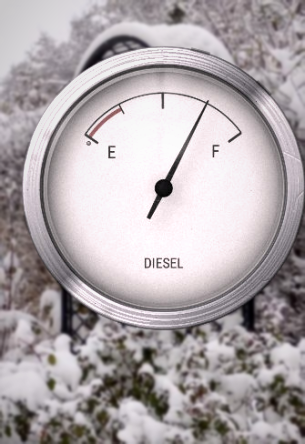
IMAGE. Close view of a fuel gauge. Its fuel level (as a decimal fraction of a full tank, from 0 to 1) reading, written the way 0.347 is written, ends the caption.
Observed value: 0.75
